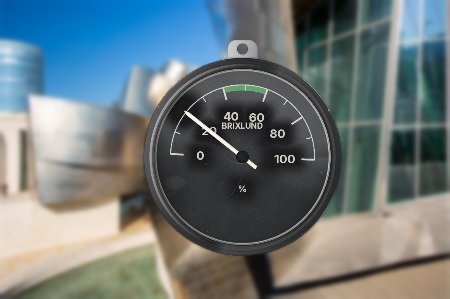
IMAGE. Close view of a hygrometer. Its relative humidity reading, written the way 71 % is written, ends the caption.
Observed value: 20 %
